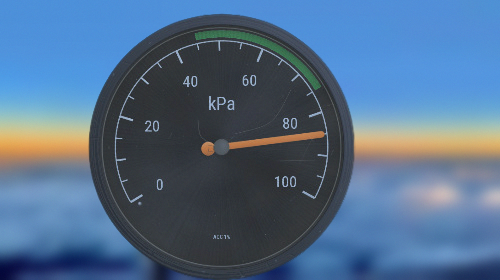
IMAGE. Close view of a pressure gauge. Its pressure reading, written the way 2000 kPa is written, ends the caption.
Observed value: 85 kPa
